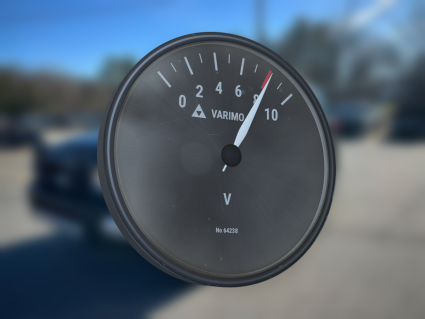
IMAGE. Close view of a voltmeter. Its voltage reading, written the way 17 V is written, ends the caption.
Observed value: 8 V
